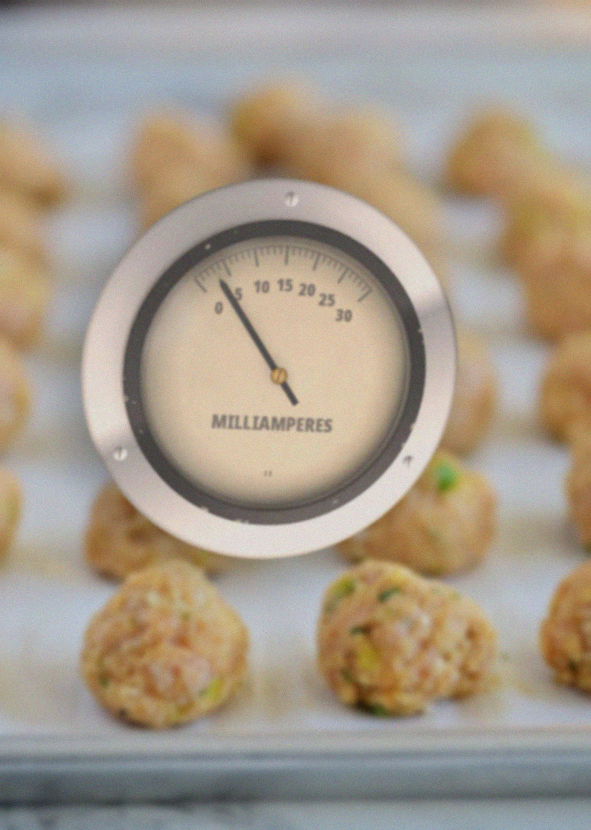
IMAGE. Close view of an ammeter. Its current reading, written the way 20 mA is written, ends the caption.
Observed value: 3 mA
